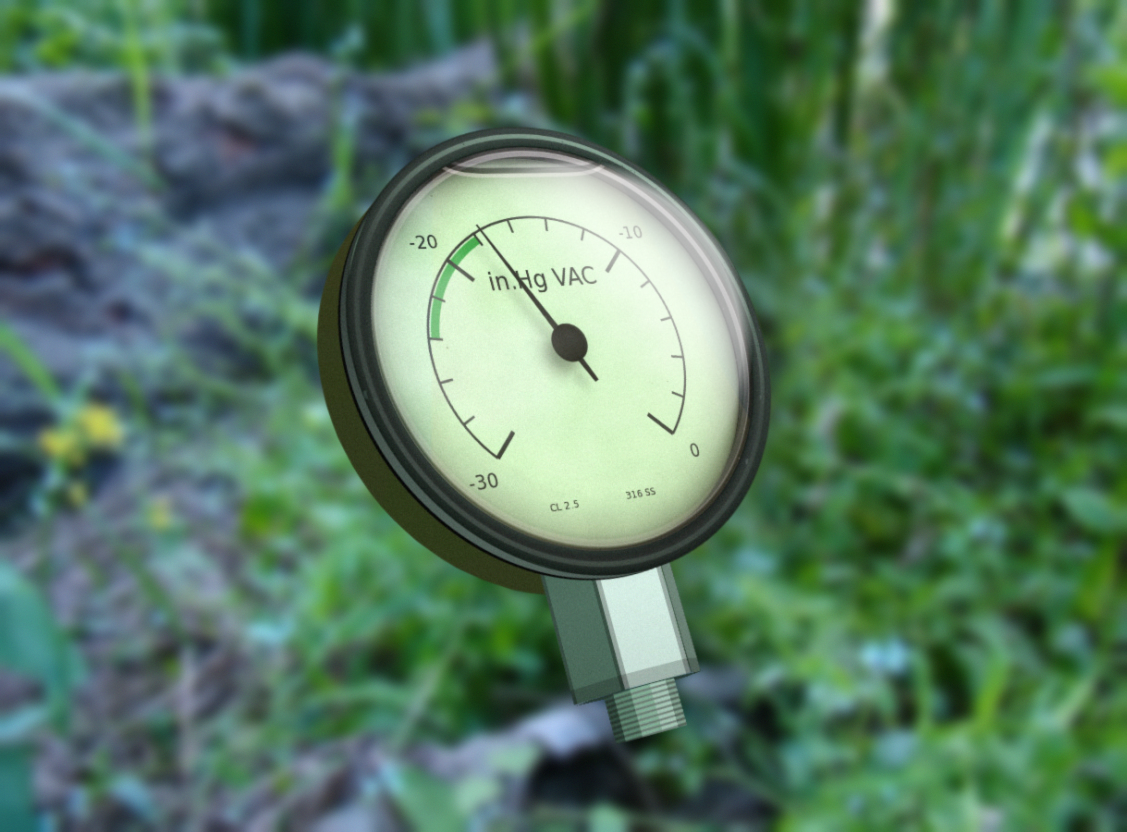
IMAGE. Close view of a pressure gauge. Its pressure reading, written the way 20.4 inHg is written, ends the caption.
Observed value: -18 inHg
